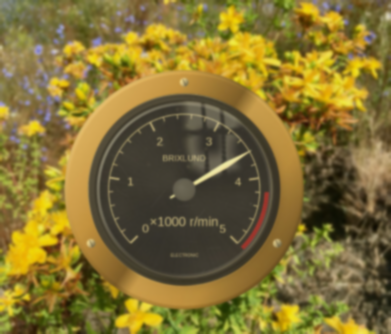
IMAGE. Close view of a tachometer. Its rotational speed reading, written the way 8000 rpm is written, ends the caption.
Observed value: 3600 rpm
